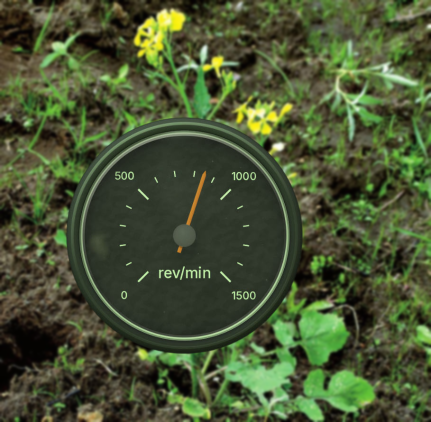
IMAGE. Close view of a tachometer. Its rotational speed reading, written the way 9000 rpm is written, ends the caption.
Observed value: 850 rpm
